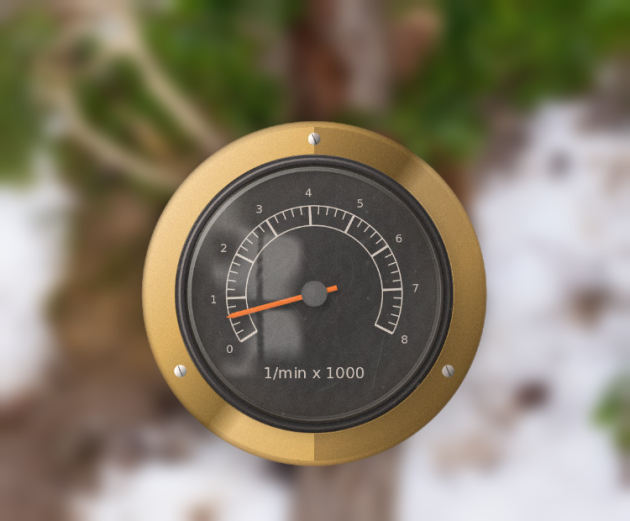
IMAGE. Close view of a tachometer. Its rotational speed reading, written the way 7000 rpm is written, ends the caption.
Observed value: 600 rpm
